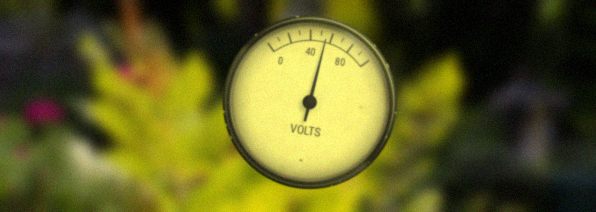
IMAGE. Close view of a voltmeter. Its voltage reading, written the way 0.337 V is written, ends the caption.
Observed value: 55 V
